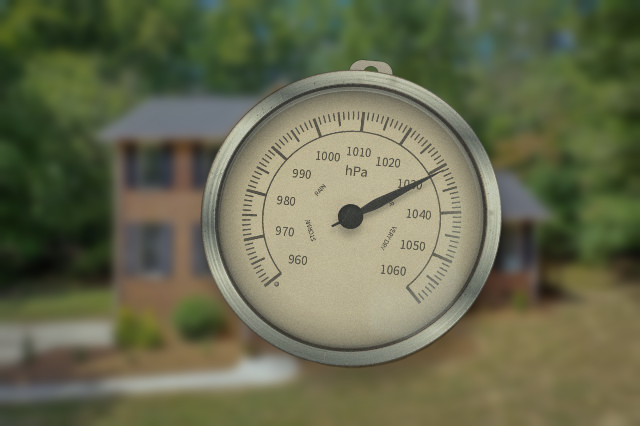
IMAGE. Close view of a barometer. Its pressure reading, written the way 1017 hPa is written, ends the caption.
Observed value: 1031 hPa
